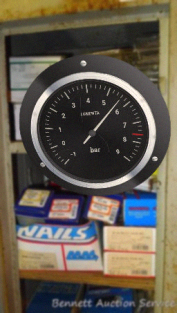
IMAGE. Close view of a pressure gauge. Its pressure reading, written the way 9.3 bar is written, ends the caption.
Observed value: 5.6 bar
